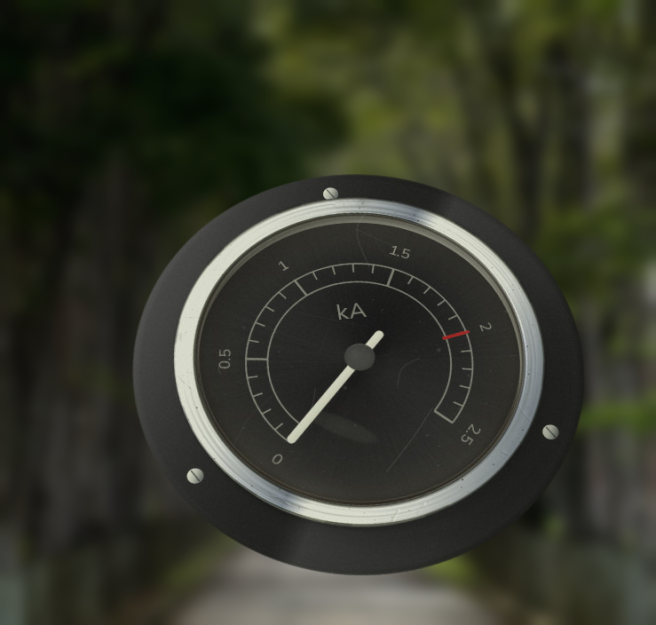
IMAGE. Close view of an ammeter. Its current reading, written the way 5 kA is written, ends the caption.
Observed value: 0 kA
